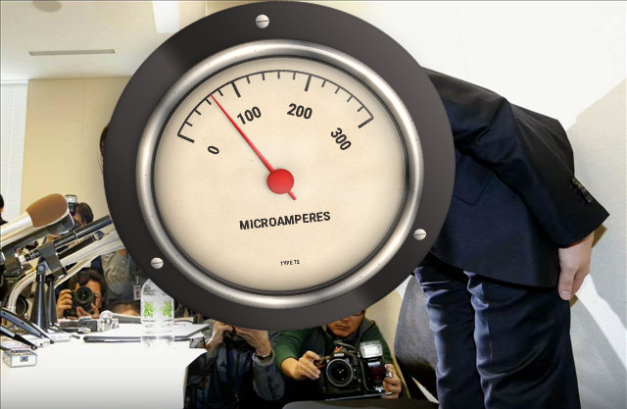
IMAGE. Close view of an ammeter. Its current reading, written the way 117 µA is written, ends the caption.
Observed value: 70 µA
